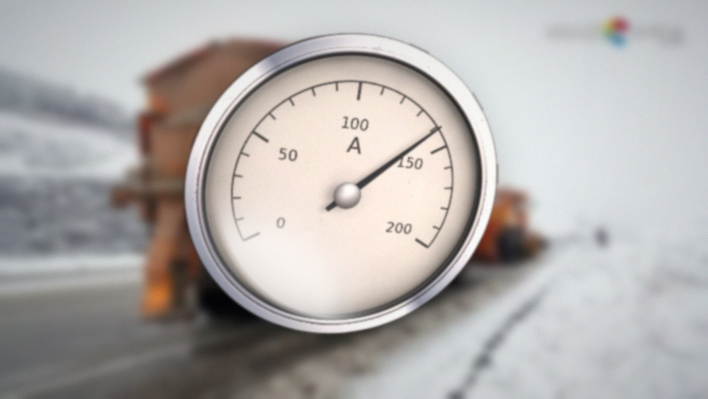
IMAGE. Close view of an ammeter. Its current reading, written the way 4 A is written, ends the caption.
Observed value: 140 A
